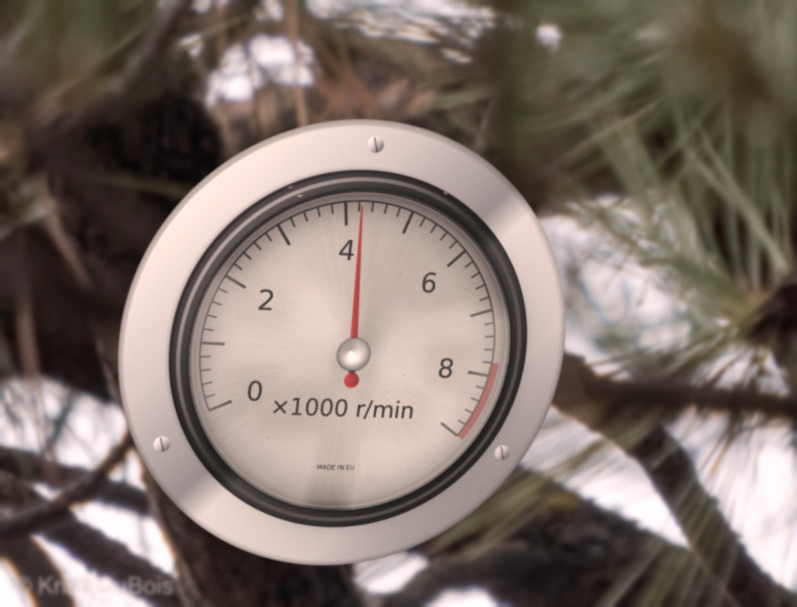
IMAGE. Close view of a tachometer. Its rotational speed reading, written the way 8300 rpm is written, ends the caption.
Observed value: 4200 rpm
